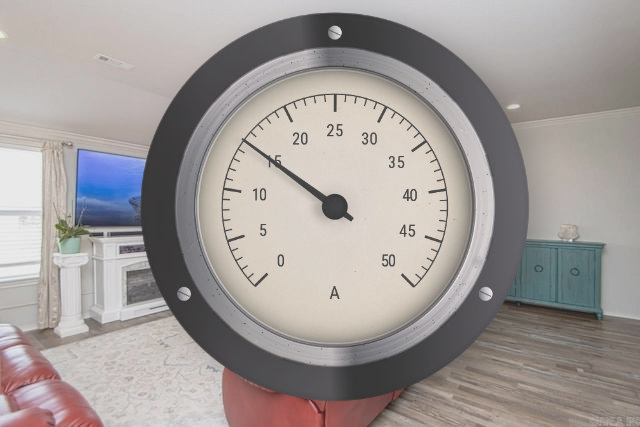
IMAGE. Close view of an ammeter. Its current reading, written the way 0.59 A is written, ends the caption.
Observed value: 15 A
